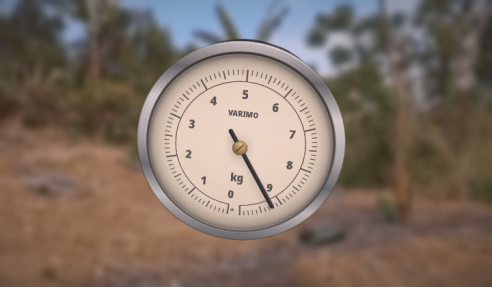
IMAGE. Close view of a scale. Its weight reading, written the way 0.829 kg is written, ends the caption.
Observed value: 9.2 kg
